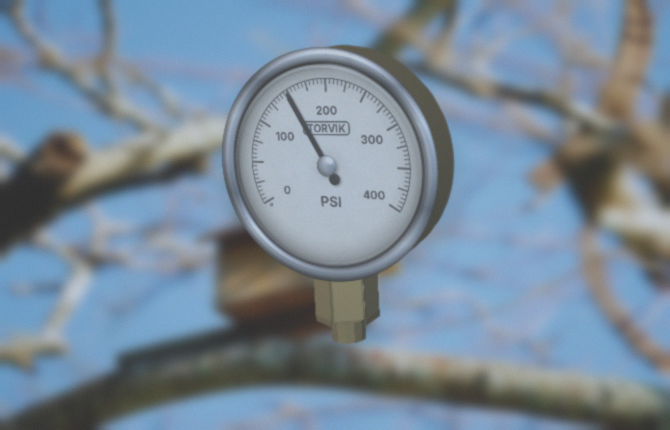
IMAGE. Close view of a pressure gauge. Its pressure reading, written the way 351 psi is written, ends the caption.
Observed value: 150 psi
